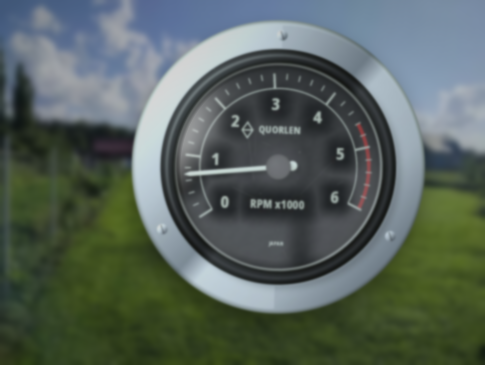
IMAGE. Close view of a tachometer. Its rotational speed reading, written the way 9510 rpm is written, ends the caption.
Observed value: 700 rpm
